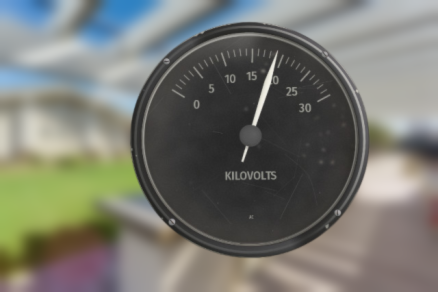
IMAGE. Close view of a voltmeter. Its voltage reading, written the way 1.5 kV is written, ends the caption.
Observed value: 19 kV
